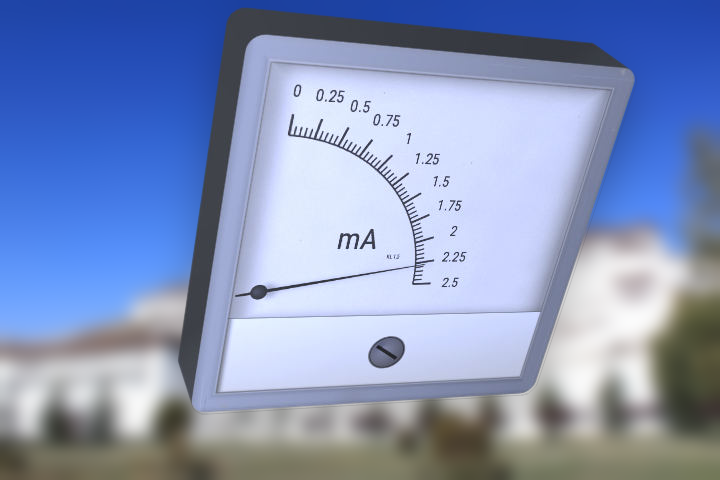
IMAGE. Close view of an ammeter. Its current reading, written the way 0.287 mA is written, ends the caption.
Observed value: 2.25 mA
